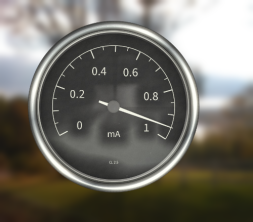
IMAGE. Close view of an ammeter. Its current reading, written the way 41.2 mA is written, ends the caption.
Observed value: 0.95 mA
